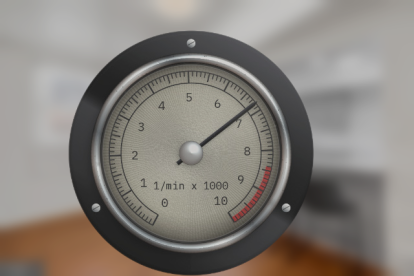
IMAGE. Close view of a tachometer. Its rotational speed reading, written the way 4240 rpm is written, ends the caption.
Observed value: 6800 rpm
